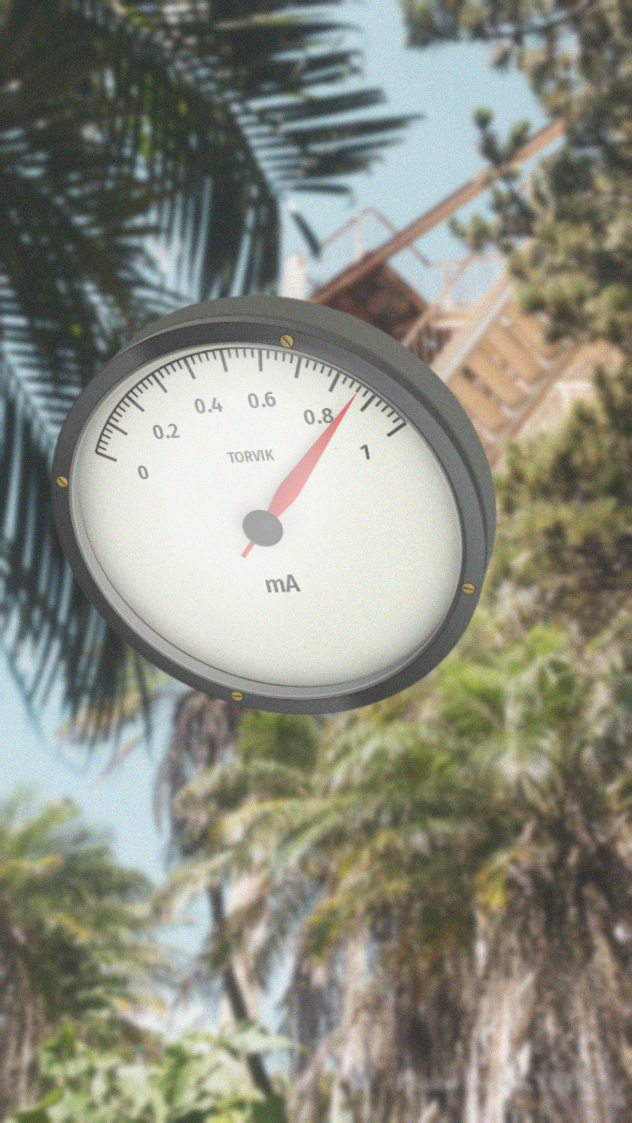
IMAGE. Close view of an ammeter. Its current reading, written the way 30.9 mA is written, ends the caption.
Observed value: 0.86 mA
